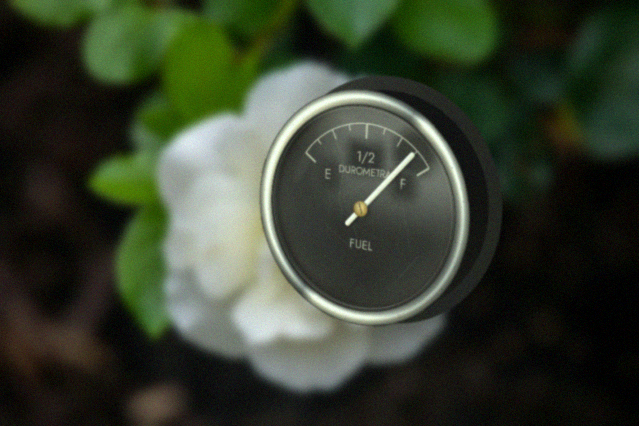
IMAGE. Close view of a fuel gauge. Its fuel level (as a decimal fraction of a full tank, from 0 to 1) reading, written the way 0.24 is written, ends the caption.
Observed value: 0.875
